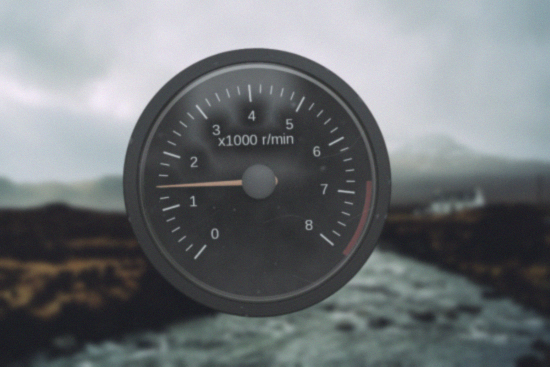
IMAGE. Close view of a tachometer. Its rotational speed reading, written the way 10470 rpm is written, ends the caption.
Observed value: 1400 rpm
